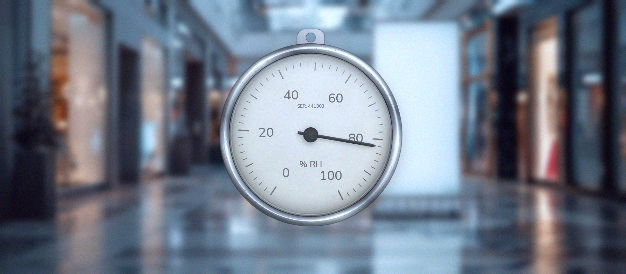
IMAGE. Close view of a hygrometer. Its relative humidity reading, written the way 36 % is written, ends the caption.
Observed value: 82 %
